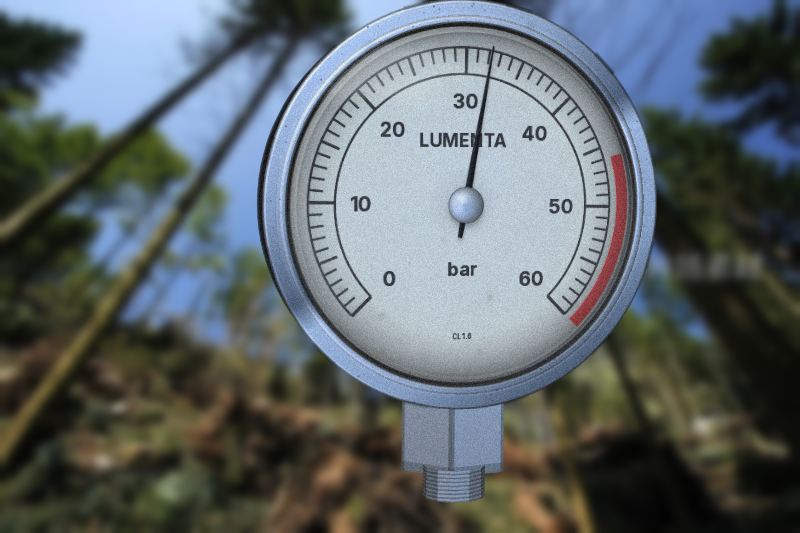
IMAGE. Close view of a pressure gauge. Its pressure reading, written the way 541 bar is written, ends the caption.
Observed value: 32 bar
